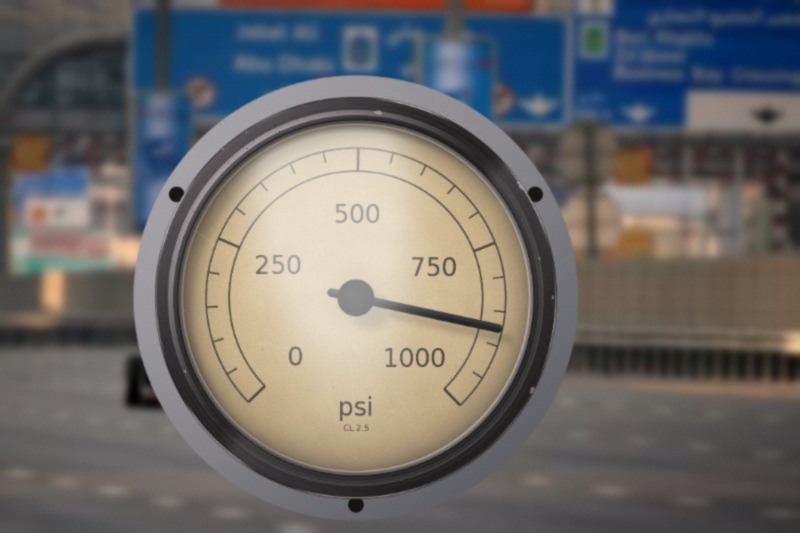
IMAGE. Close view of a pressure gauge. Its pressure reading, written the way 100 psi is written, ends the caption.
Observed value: 875 psi
